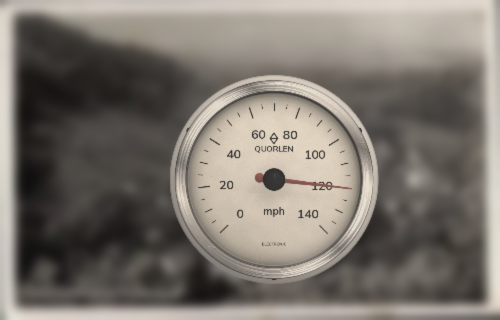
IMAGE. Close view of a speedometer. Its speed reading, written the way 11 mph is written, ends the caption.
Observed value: 120 mph
